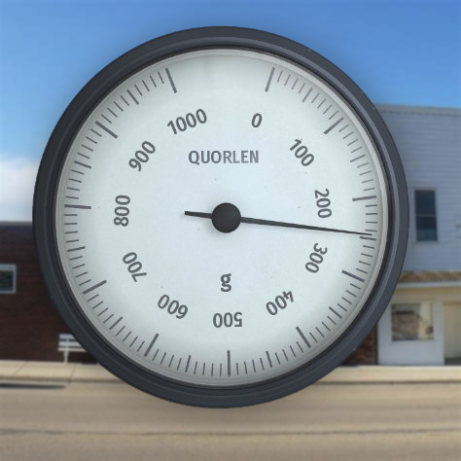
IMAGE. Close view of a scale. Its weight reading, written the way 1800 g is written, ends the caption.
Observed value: 245 g
